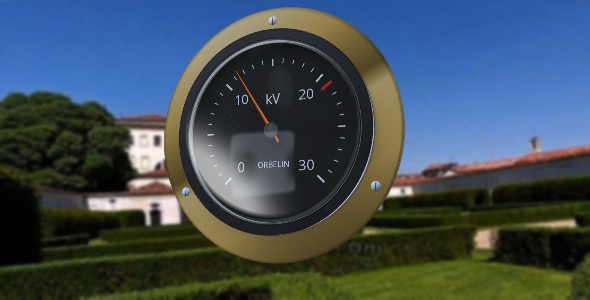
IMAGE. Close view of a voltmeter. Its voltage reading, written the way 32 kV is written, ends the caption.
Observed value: 11.5 kV
